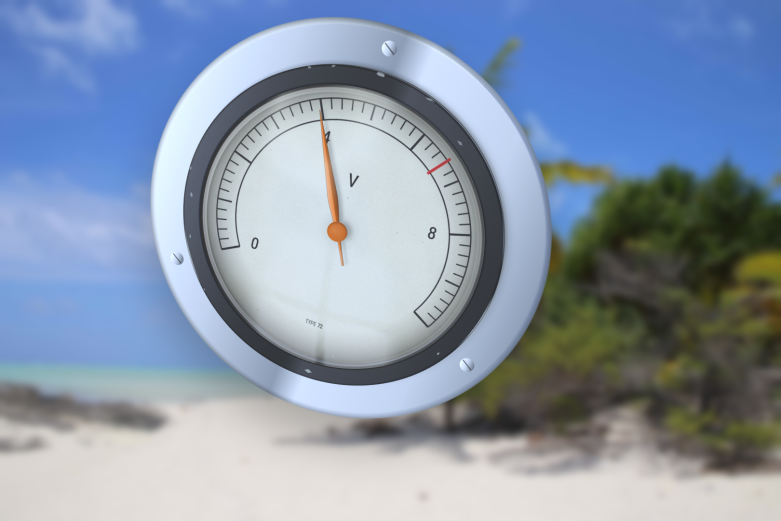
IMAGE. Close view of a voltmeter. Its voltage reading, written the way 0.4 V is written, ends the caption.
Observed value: 4 V
